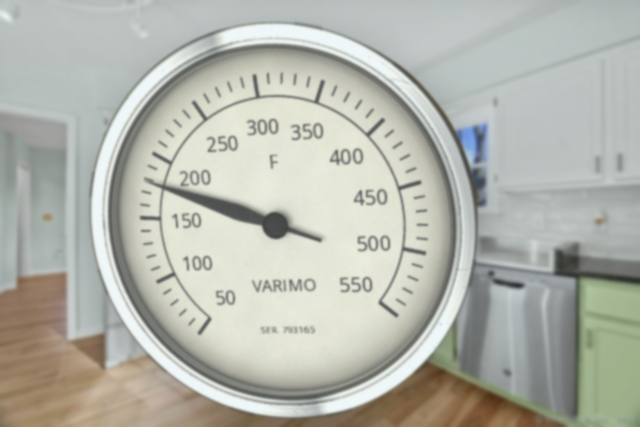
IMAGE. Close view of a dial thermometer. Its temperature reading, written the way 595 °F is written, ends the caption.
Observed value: 180 °F
